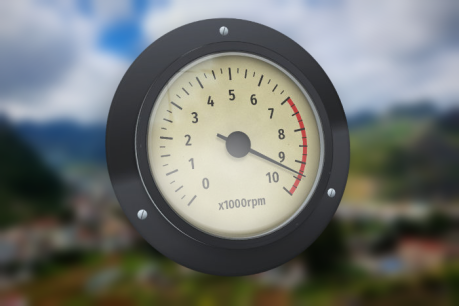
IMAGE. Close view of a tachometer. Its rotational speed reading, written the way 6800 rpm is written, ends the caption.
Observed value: 9375 rpm
